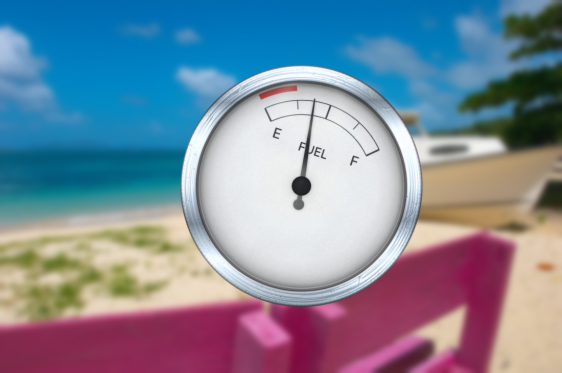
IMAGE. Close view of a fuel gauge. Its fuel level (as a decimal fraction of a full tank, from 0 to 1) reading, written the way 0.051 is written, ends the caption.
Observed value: 0.375
